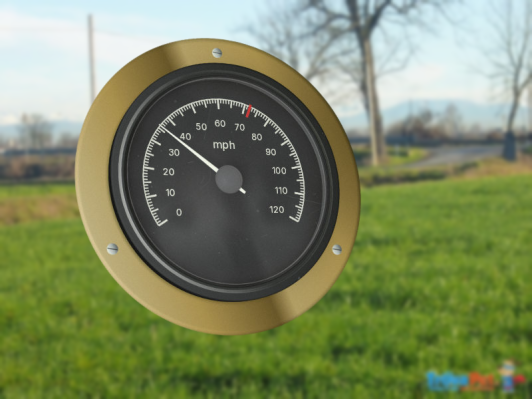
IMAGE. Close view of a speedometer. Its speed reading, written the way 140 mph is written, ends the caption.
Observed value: 35 mph
